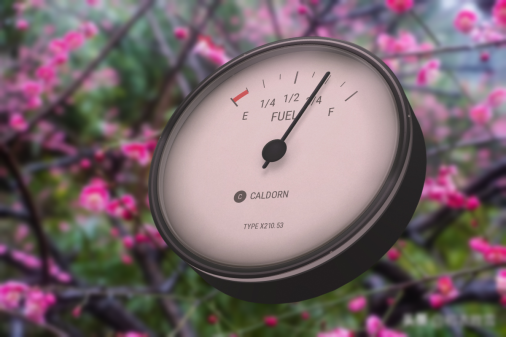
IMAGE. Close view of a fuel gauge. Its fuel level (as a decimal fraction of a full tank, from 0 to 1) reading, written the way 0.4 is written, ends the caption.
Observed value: 0.75
